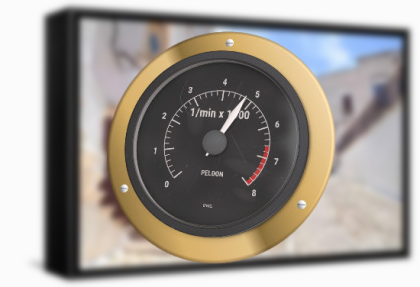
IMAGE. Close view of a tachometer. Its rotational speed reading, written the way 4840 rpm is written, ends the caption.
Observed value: 4800 rpm
